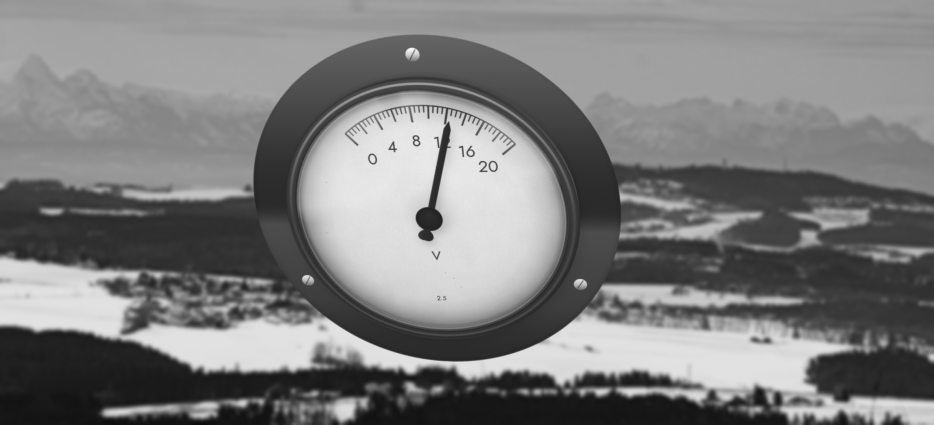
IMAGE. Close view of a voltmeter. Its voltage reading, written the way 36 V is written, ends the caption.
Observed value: 12.5 V
